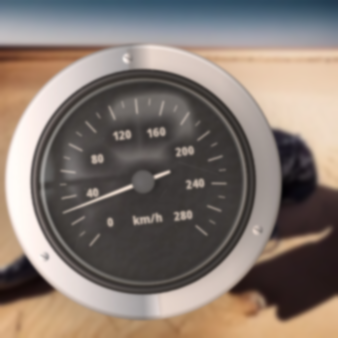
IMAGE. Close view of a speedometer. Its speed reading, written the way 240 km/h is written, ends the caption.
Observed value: 30 km/h
